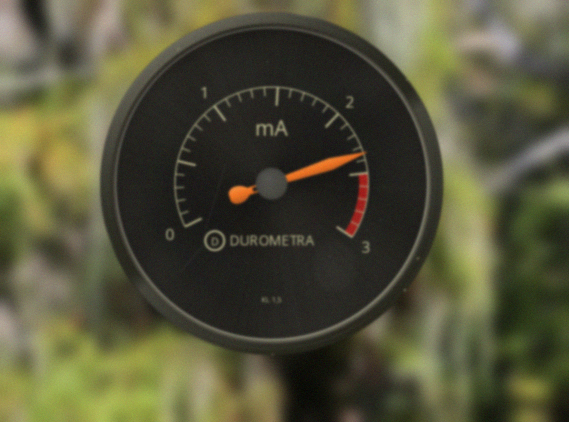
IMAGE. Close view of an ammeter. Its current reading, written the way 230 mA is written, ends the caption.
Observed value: 2.35 mA
